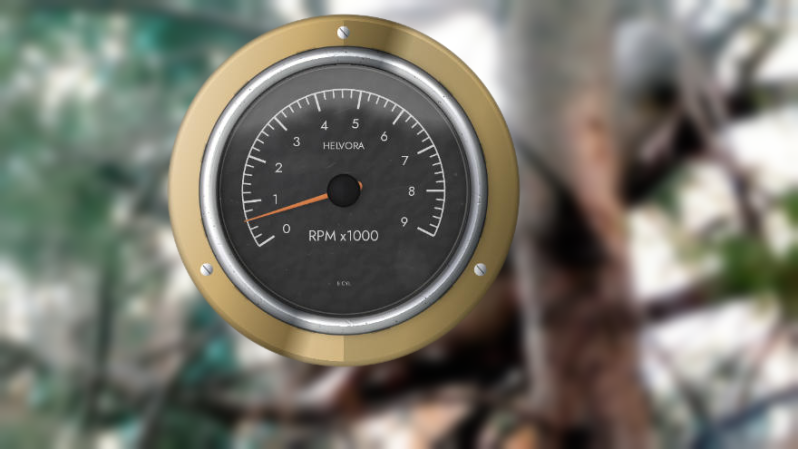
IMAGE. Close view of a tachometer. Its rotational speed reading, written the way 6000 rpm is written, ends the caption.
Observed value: 600 rpm
